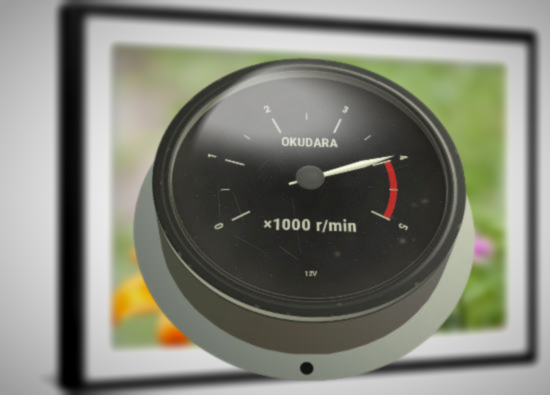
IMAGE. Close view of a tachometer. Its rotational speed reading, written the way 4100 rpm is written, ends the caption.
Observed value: 4000 rpm
